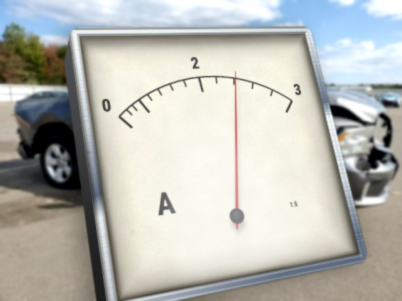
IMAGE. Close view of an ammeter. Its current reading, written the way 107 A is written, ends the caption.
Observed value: 2.4 A
